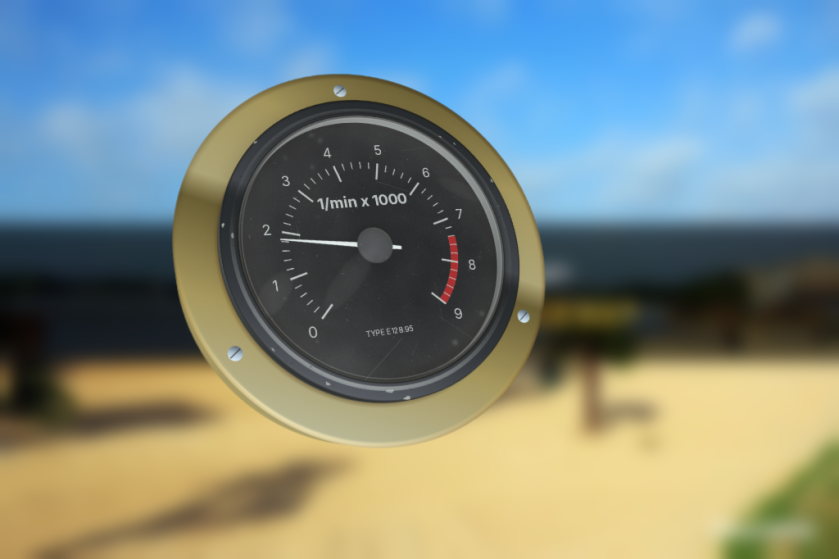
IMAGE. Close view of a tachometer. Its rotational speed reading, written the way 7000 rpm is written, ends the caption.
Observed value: 1800 rpm
